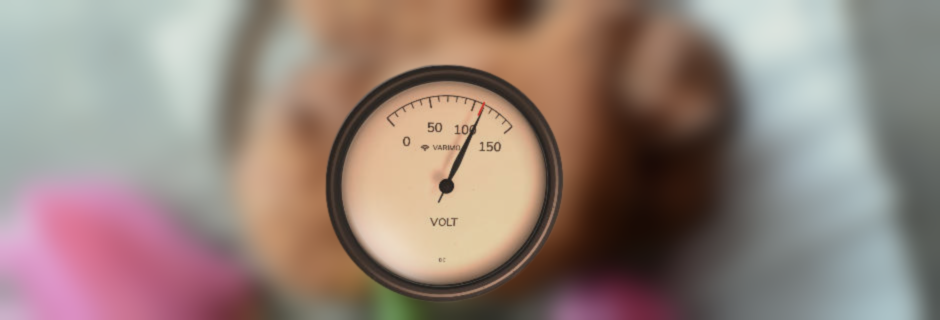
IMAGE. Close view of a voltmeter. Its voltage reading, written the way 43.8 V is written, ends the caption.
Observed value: 110 V
